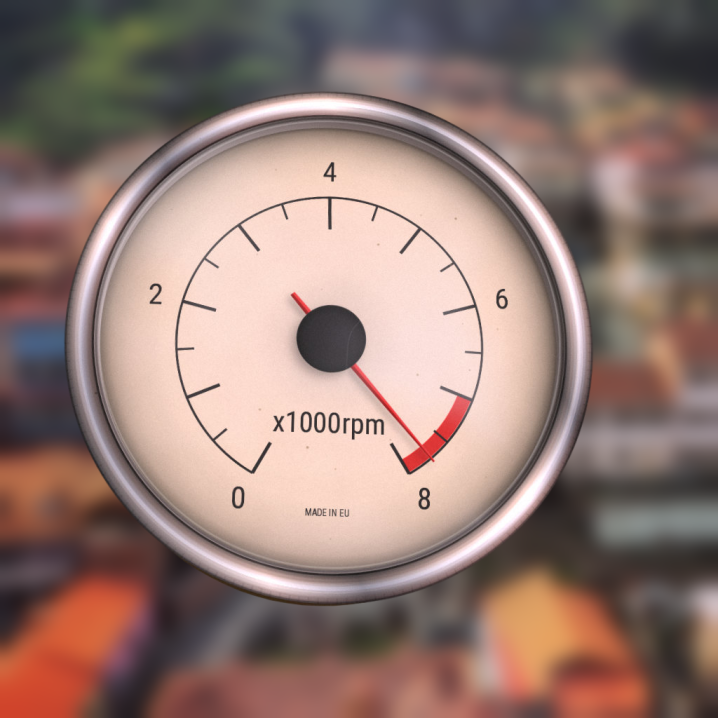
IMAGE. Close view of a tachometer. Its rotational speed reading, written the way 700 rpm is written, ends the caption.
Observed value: 7750 rpm
